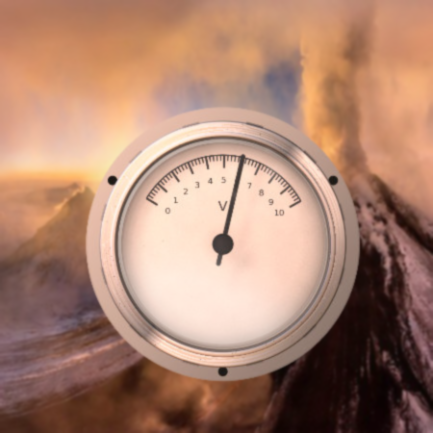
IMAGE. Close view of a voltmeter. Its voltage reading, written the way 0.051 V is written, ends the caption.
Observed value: 6 V
